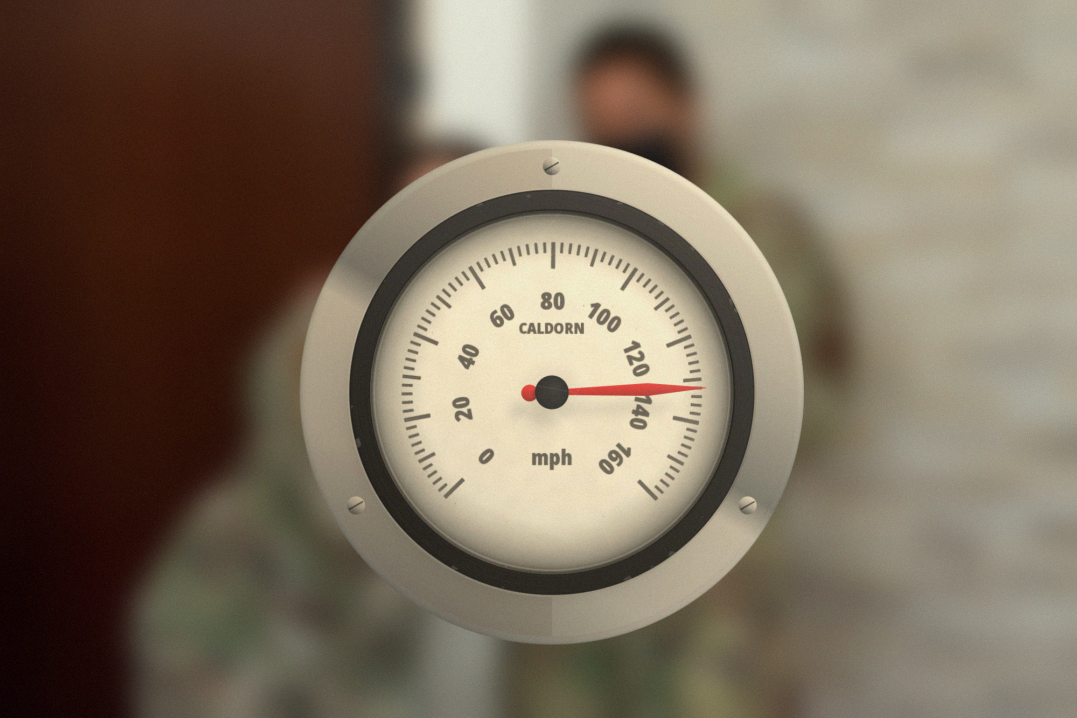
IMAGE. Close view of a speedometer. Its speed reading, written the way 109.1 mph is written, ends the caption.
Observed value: 132 mph
